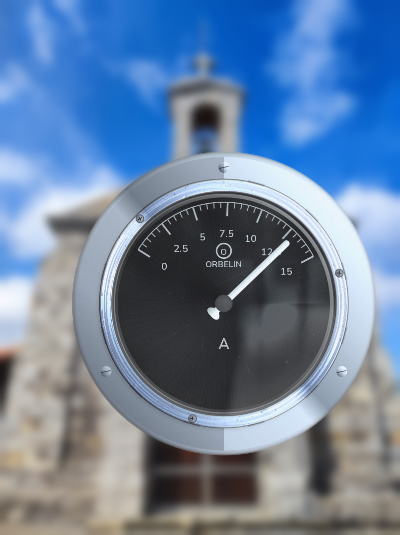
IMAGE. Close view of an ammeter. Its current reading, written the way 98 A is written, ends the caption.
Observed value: 13 A
